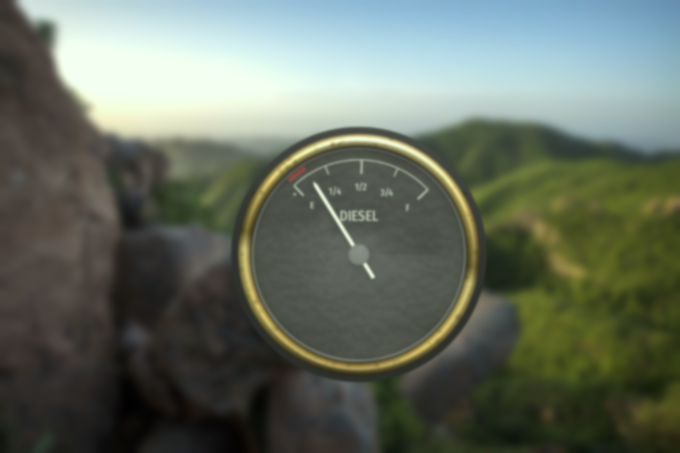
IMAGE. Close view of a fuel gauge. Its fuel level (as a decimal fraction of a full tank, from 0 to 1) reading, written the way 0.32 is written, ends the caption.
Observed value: 0.125
